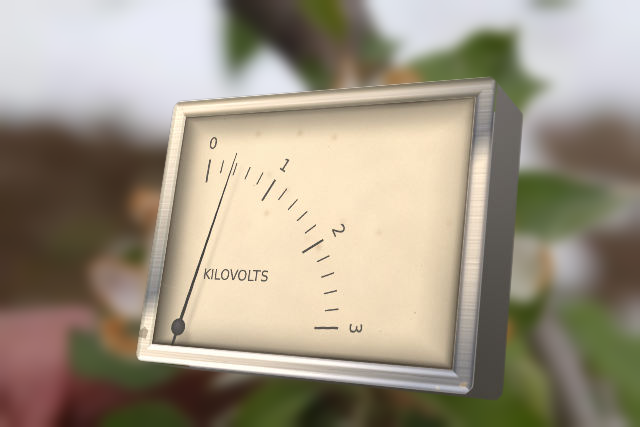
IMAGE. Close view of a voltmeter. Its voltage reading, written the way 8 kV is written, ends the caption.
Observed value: 0.4 kV
